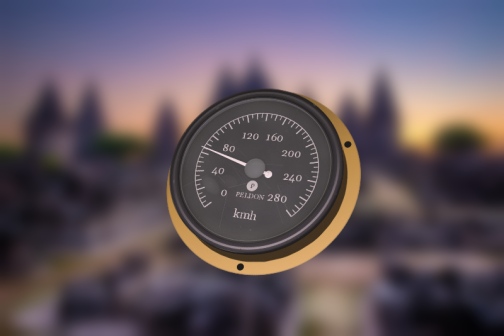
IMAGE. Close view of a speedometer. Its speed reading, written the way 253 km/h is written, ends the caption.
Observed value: 65 km/h
